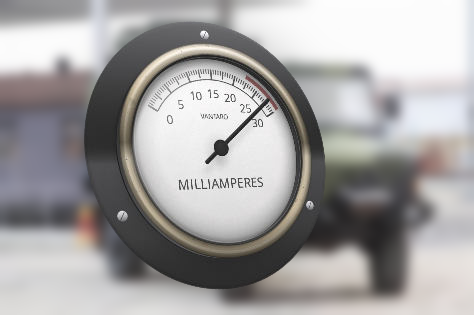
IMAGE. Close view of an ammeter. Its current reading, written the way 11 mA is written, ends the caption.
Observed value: 27.5 mA
